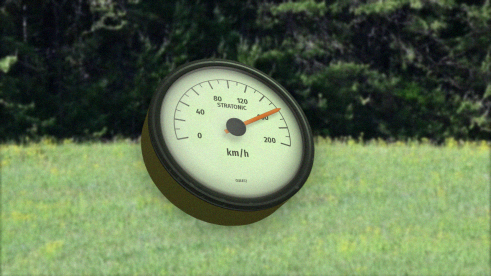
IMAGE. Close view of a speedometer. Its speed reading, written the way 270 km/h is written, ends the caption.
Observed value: 160 km/h
